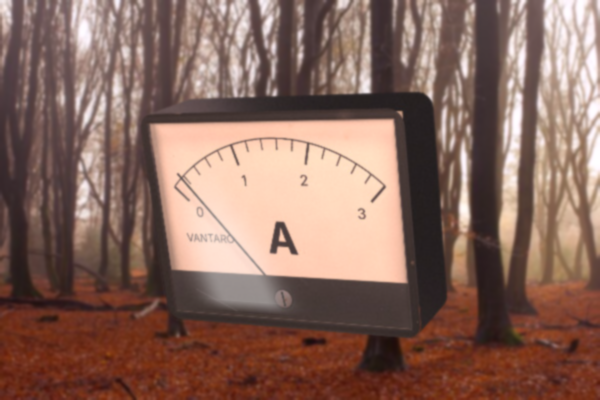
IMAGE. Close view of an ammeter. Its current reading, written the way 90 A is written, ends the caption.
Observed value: 0.2 A
